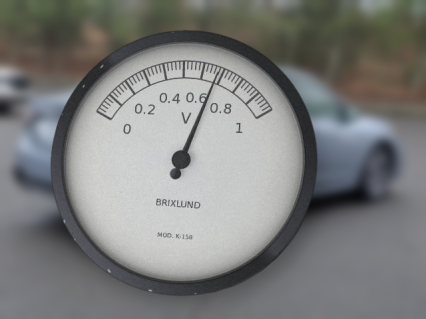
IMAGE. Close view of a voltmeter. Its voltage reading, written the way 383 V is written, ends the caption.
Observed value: 0.68 V
